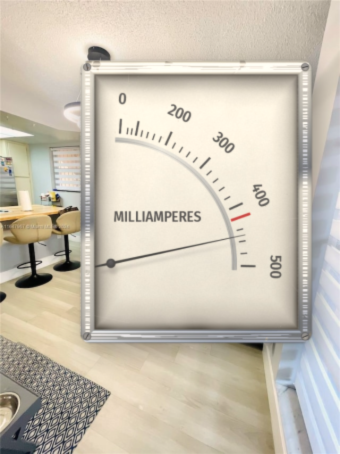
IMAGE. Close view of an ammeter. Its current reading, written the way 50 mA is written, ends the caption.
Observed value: 450 mA
